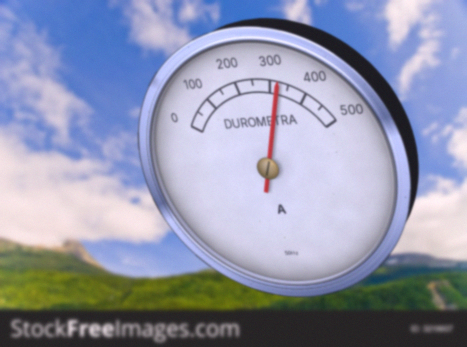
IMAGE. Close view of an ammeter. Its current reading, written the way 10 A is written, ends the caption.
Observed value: 325 A
